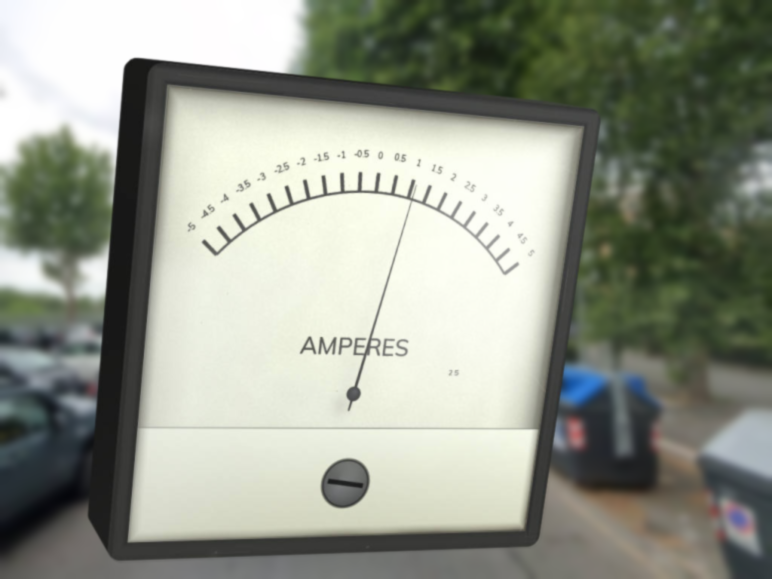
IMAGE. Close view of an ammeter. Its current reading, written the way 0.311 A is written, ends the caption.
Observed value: 1 A
